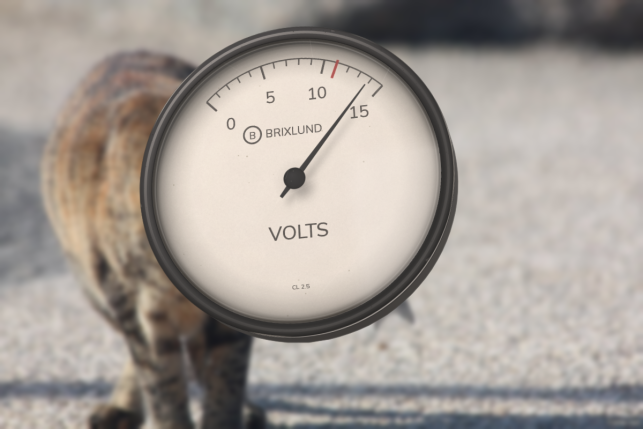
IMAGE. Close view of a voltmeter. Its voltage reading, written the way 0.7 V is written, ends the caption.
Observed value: 14 V
